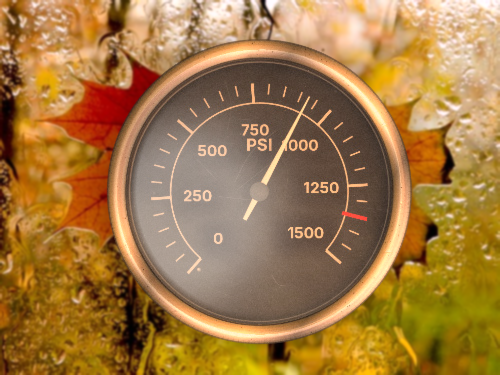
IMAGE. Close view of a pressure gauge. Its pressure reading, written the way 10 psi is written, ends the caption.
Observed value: 925 psi
